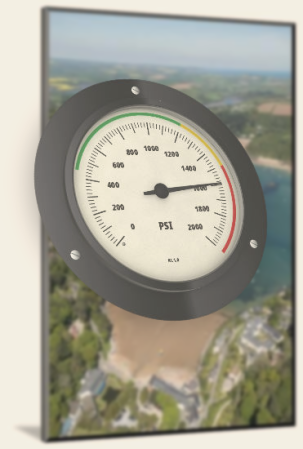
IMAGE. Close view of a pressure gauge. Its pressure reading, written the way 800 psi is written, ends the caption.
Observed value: 1600 psi
